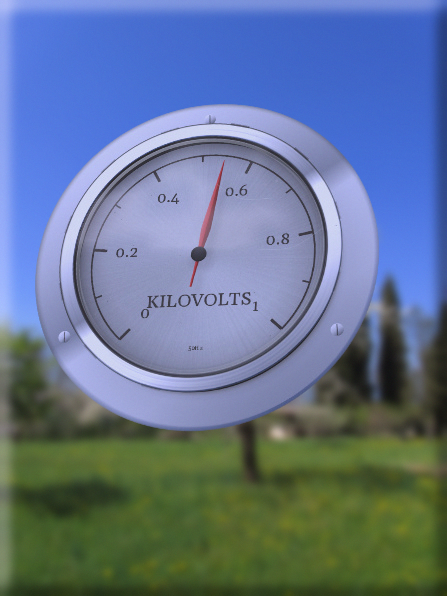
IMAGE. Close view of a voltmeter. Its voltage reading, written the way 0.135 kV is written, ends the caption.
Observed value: 0.55 kV
